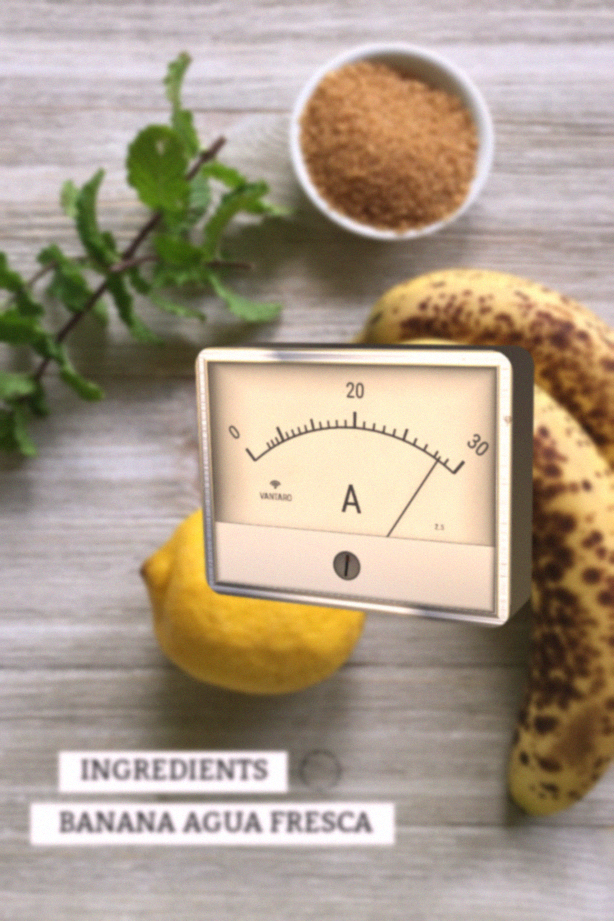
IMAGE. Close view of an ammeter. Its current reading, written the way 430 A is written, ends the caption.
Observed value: 28.5 A
